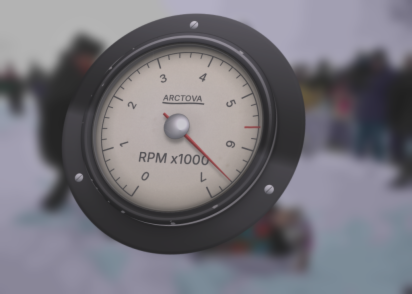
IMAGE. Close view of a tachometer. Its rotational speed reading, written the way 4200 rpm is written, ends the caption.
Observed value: 6600 rpm
